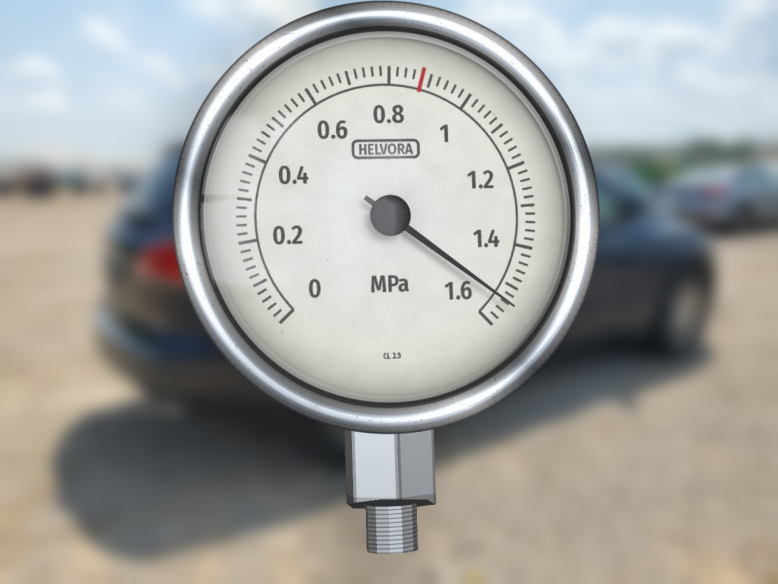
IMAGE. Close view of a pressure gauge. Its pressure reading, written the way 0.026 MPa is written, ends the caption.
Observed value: 1.54 MPa
